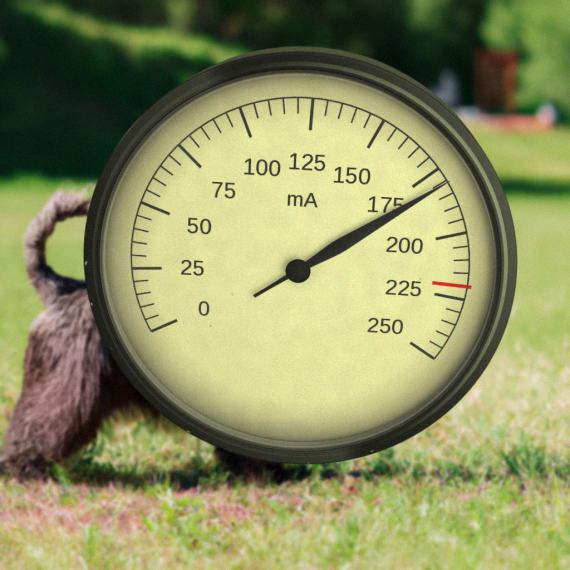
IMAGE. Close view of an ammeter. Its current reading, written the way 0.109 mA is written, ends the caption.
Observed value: 180 mA
